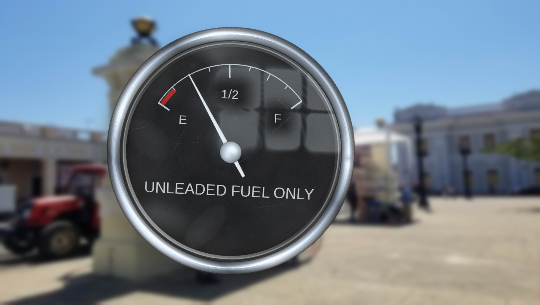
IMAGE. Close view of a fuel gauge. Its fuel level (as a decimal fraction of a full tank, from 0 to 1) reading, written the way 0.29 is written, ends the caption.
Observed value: 0.25
